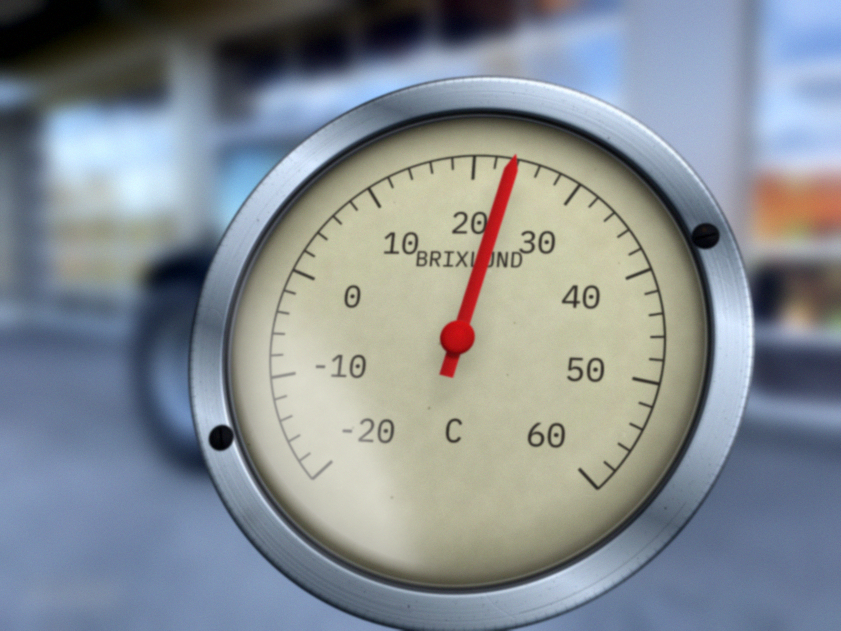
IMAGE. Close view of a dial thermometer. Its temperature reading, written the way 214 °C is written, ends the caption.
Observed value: 24 °C
